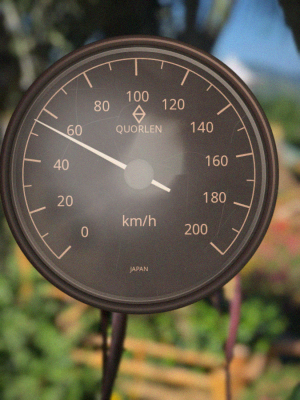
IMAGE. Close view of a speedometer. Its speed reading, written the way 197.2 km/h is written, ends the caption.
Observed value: 55 km/h
